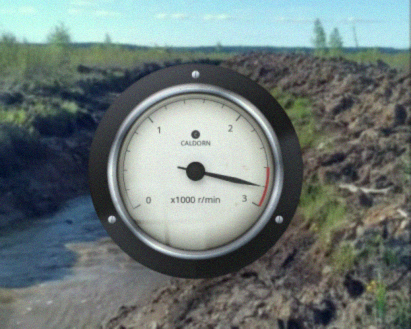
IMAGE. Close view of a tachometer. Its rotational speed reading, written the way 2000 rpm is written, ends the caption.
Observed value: 2800 rpm
